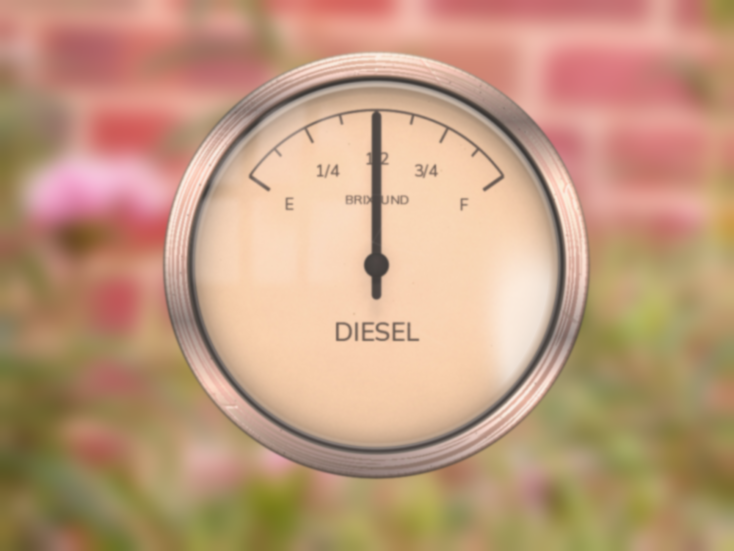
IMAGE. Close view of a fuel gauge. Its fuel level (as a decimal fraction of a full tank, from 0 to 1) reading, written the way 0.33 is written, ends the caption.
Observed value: 0.5
